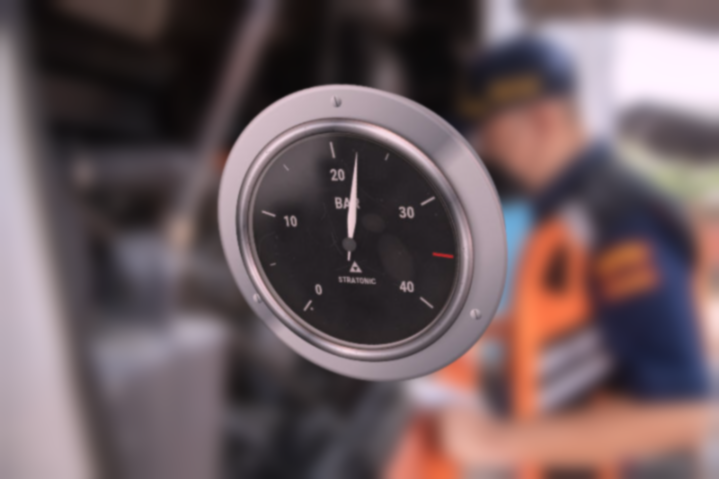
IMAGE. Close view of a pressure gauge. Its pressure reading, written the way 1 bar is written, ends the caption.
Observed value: 22.5 bar
